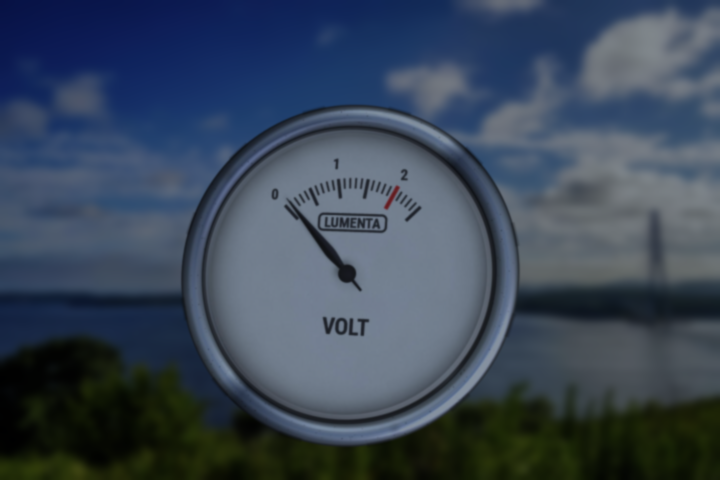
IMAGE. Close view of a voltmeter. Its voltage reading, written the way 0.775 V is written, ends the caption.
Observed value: 0.1 V
